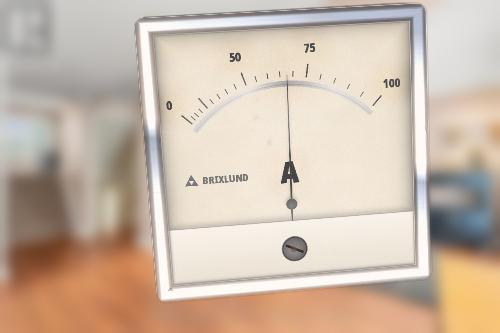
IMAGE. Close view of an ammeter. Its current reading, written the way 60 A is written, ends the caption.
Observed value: 67.5 A
